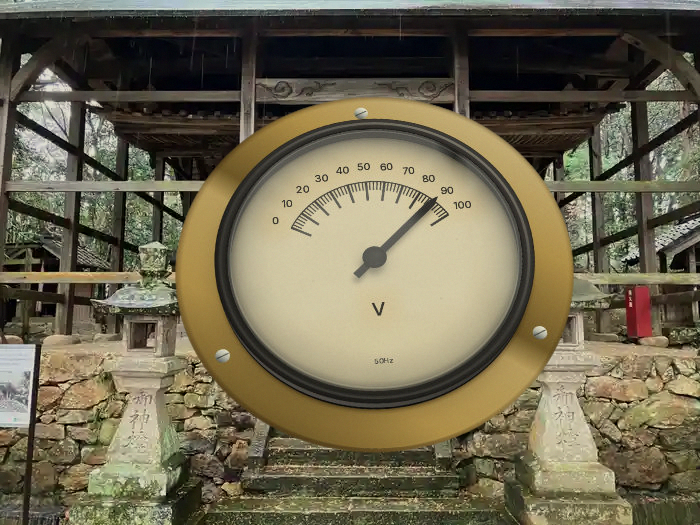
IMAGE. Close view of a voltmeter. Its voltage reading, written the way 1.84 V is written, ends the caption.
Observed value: 90 V
